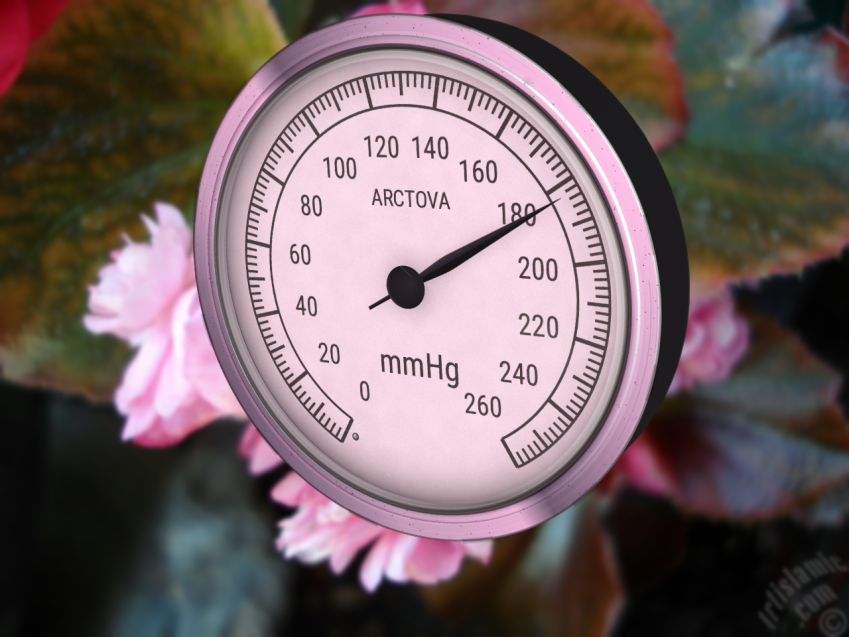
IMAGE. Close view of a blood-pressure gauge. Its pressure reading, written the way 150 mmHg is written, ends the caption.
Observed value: 183 mmHg
